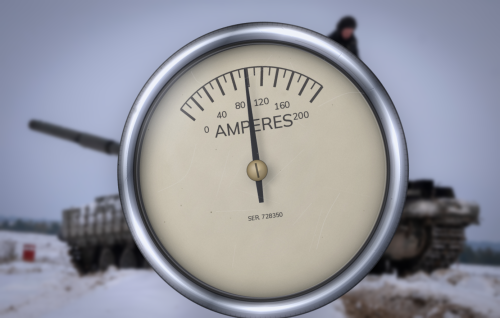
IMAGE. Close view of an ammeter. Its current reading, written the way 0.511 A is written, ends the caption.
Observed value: 100 A
